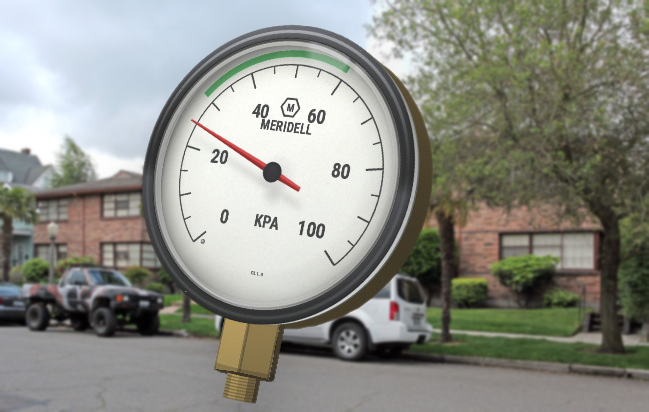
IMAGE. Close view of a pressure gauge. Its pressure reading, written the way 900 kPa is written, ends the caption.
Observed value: 25 kPa
